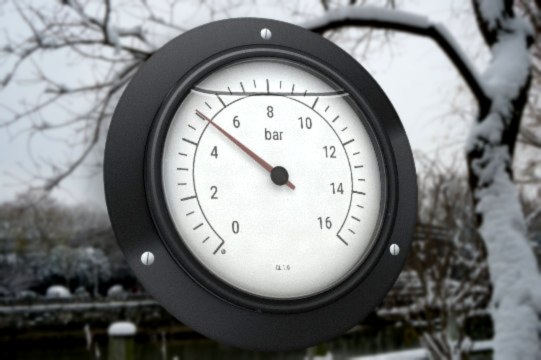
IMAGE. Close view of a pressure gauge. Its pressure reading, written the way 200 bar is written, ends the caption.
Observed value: 5 bar
